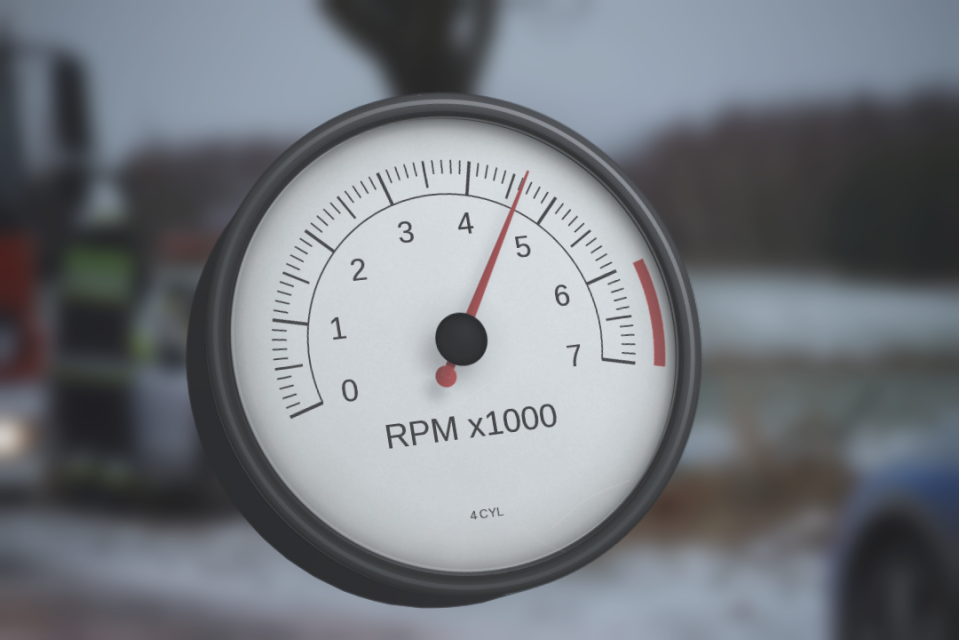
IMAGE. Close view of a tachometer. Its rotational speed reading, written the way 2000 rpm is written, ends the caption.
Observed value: 4600 rpm
